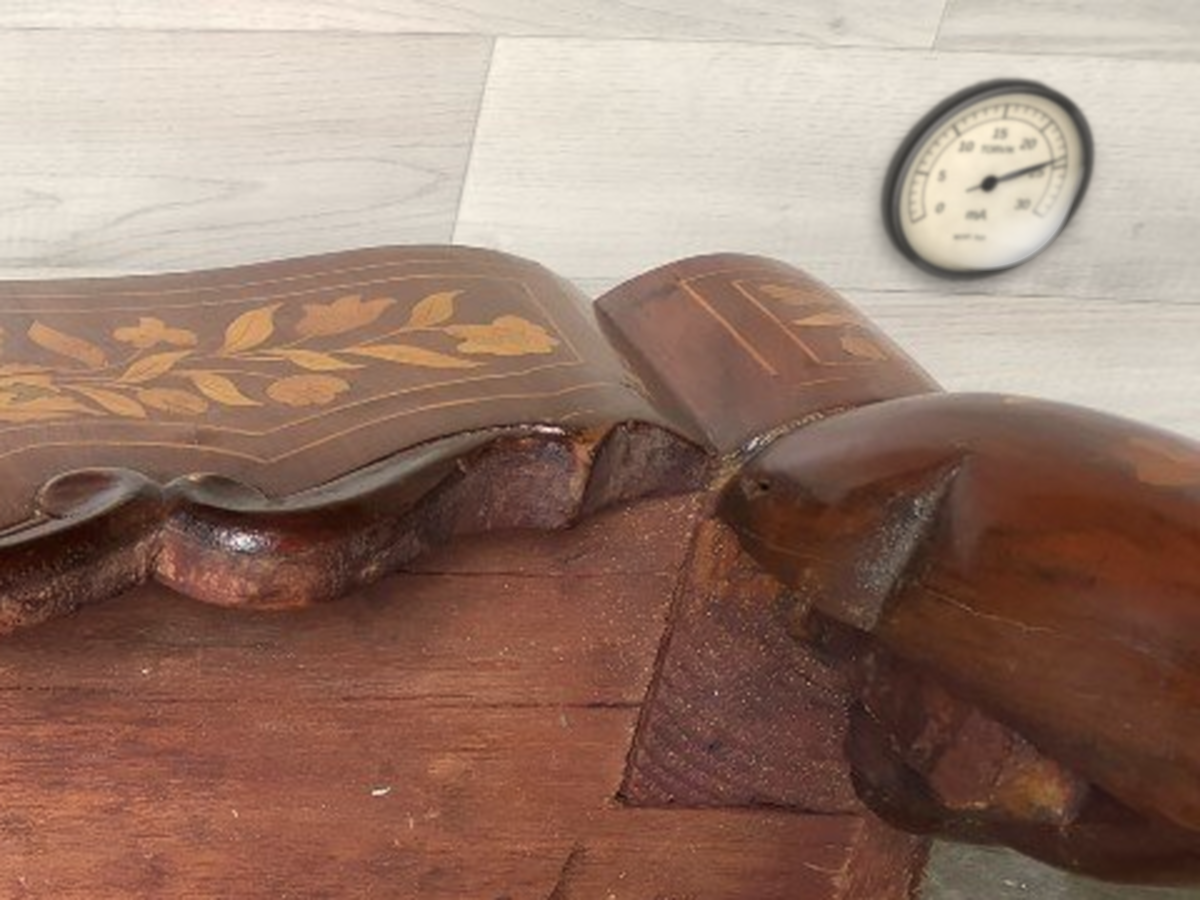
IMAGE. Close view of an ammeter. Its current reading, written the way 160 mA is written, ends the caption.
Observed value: 24 mA
